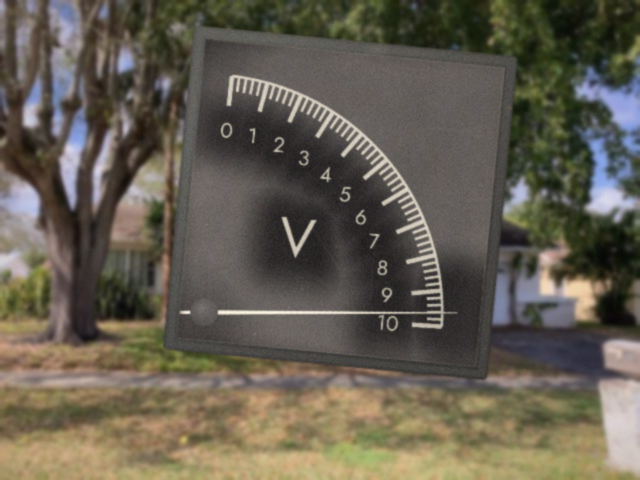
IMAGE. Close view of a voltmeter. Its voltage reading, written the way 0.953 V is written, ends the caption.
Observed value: 9.6 V
